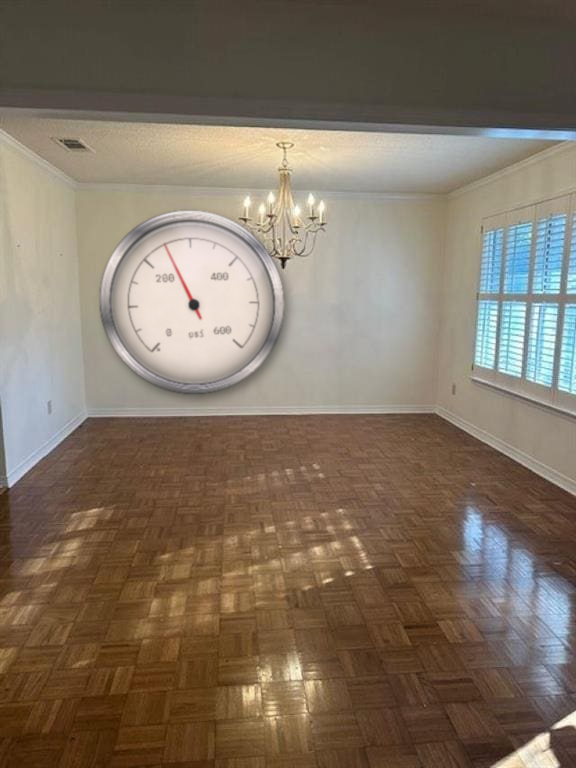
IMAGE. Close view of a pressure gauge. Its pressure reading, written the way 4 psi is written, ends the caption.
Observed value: 250 psi
